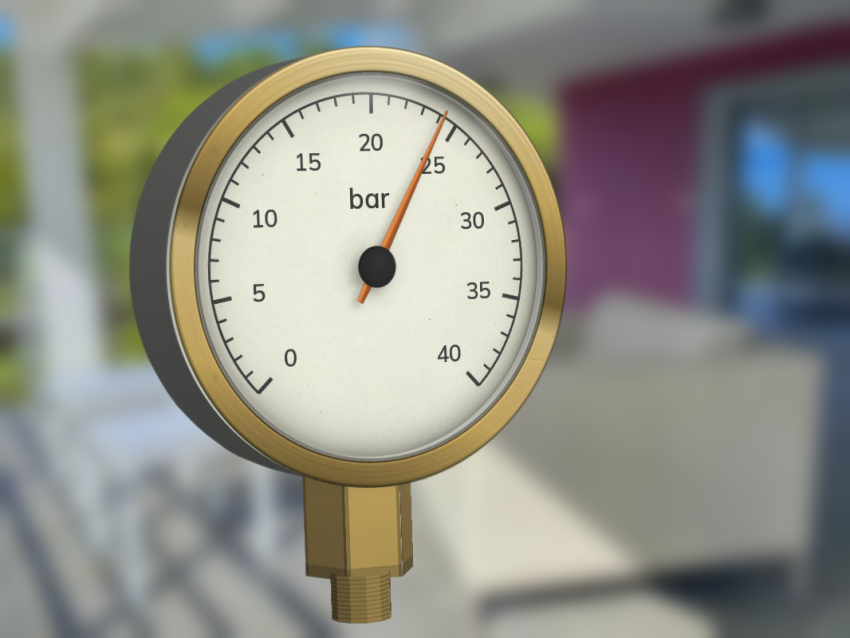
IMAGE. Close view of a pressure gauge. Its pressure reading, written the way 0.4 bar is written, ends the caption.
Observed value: 24 bar
